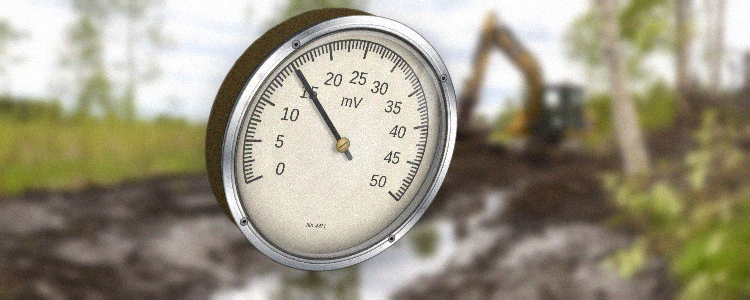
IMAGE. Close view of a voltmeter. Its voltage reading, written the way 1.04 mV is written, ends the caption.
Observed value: 15 mV
